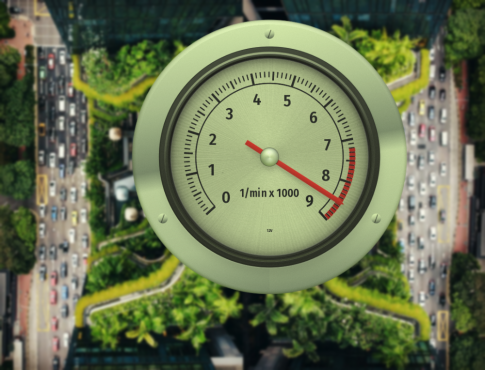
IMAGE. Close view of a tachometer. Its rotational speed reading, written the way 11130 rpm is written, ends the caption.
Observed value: 8500 rpm
